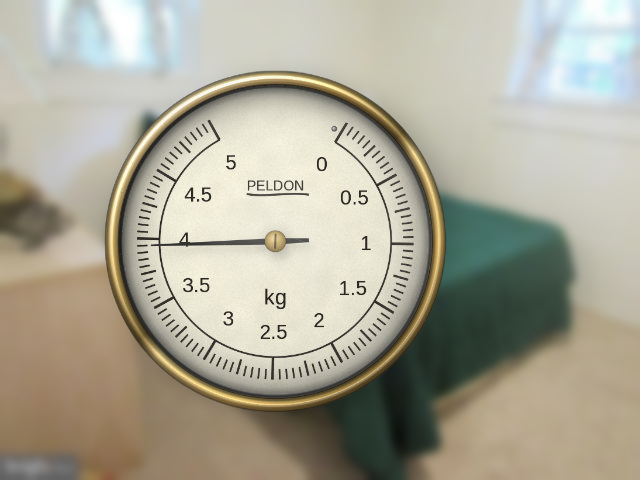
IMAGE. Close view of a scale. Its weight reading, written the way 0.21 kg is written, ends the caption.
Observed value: 3.95 kg
